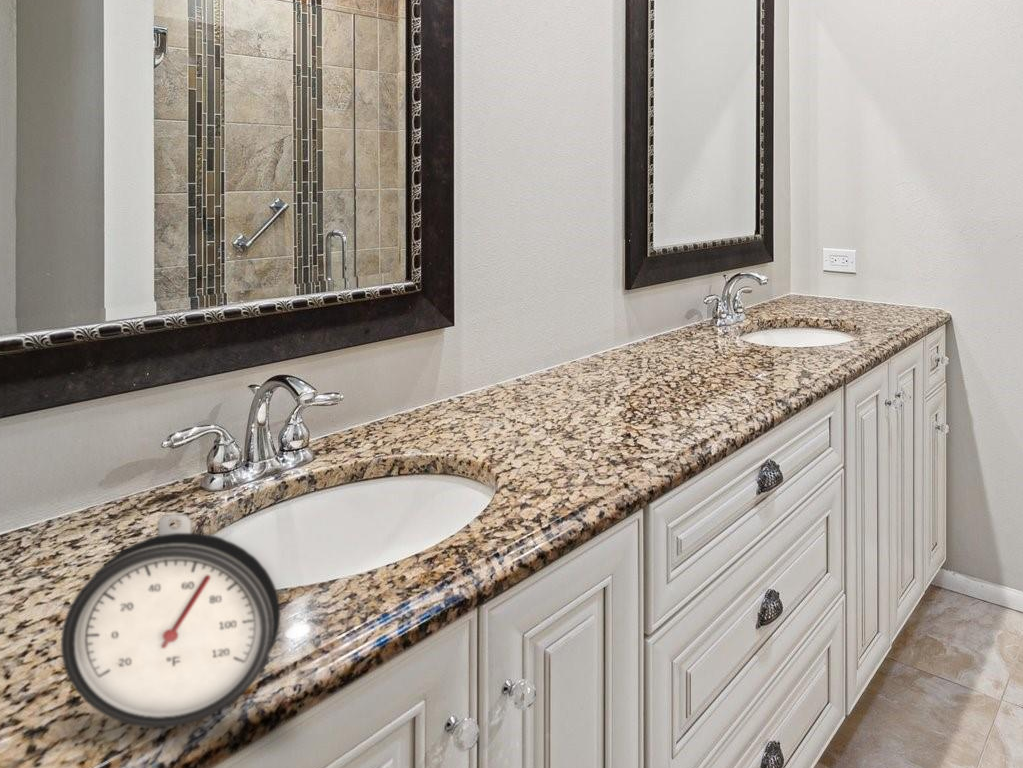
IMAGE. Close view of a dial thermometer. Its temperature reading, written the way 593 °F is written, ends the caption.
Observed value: 68 °F
